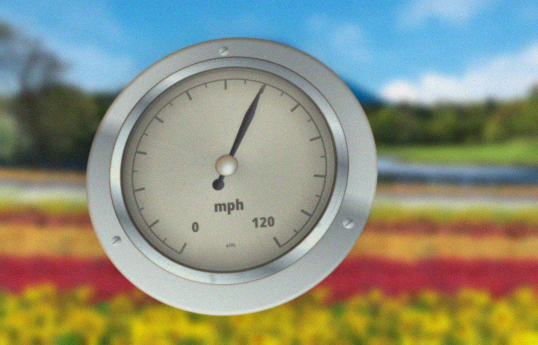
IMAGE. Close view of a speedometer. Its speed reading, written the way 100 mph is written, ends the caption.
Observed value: 70 mph
